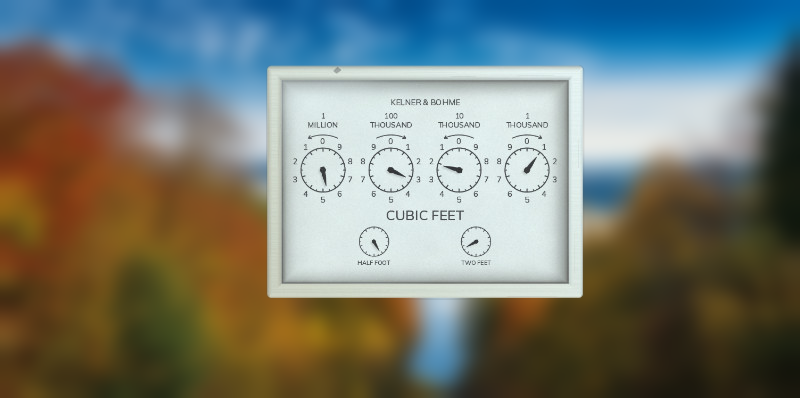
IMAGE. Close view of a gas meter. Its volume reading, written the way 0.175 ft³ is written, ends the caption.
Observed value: 532100 ft³
